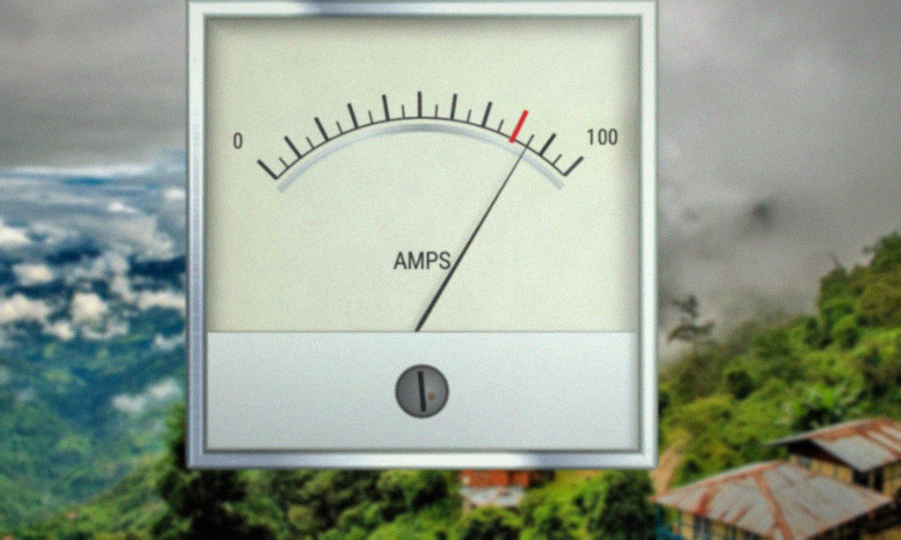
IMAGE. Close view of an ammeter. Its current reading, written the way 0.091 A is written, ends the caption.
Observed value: 85 A
